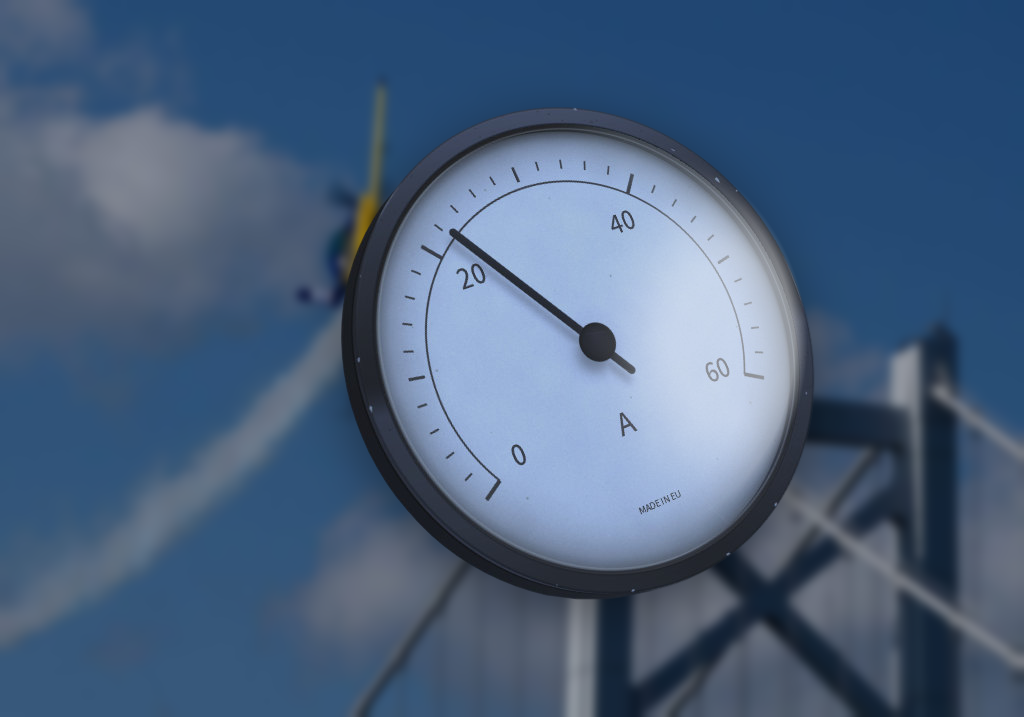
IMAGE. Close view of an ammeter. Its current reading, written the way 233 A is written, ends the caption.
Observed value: 22 A
